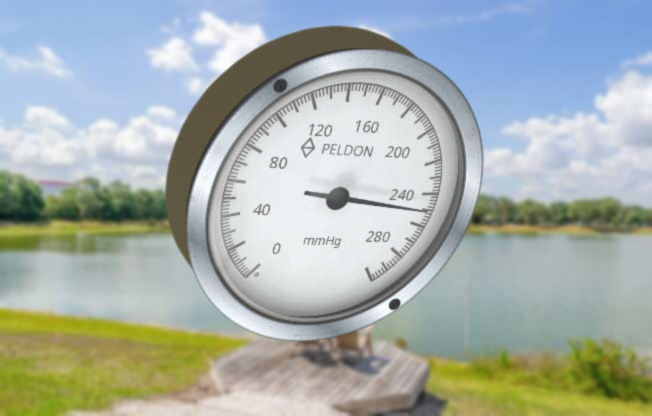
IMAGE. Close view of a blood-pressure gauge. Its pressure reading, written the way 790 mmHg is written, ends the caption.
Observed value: 250 mmHg
